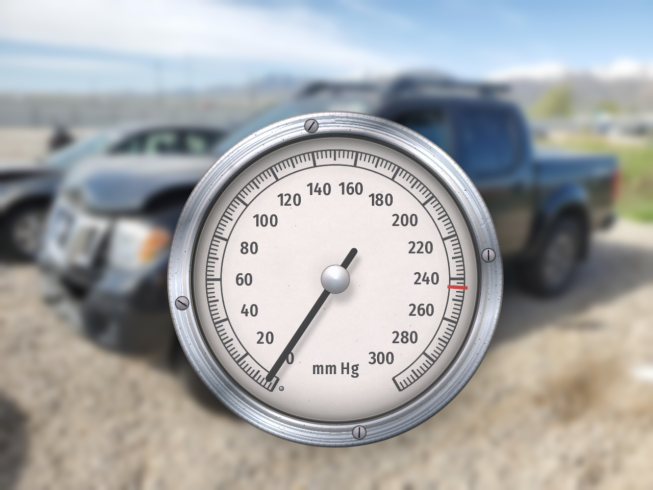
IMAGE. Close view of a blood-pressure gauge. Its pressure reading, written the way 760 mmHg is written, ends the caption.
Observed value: 4 mmHg
